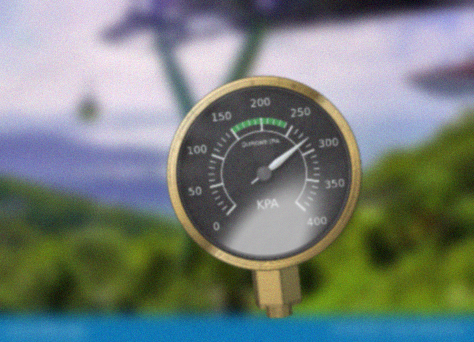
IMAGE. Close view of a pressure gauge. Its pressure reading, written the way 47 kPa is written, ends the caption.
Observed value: 280 kPa
